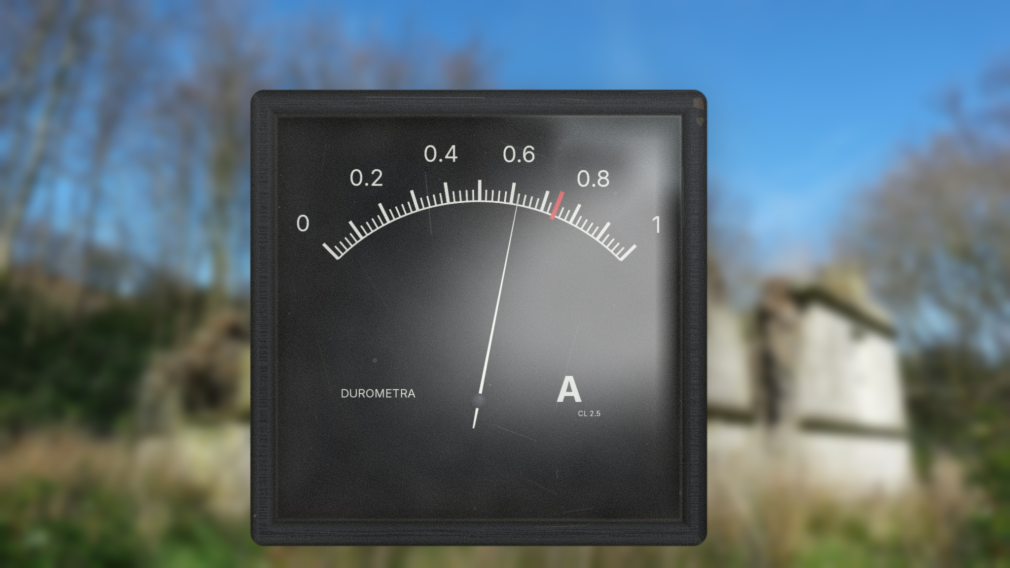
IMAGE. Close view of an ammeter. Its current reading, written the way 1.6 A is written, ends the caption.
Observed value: 0.62 A
